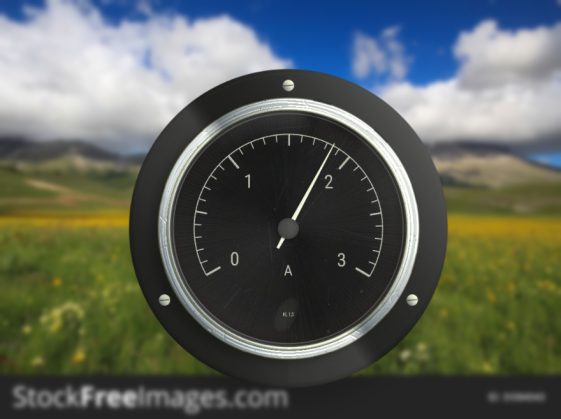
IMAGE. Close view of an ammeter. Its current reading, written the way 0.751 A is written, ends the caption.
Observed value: 1.85 A
